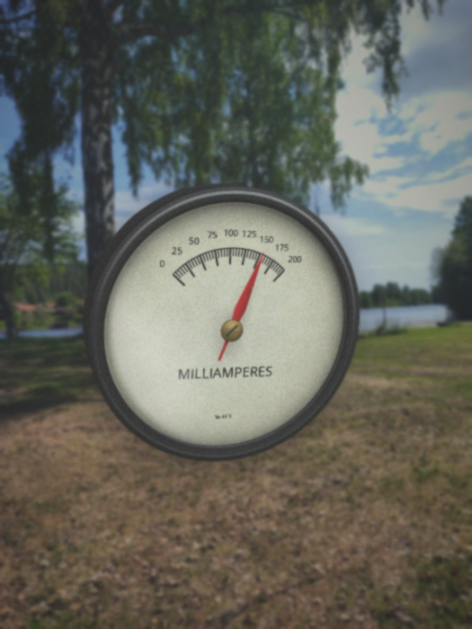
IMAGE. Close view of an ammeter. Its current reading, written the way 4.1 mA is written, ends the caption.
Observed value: 150 mA
